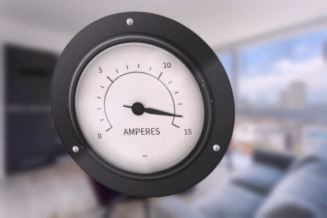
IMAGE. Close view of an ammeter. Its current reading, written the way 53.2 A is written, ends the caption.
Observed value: 14 A
